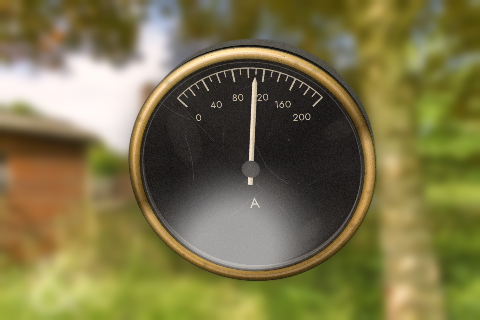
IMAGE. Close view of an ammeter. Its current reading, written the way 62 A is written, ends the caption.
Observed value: 110 A
